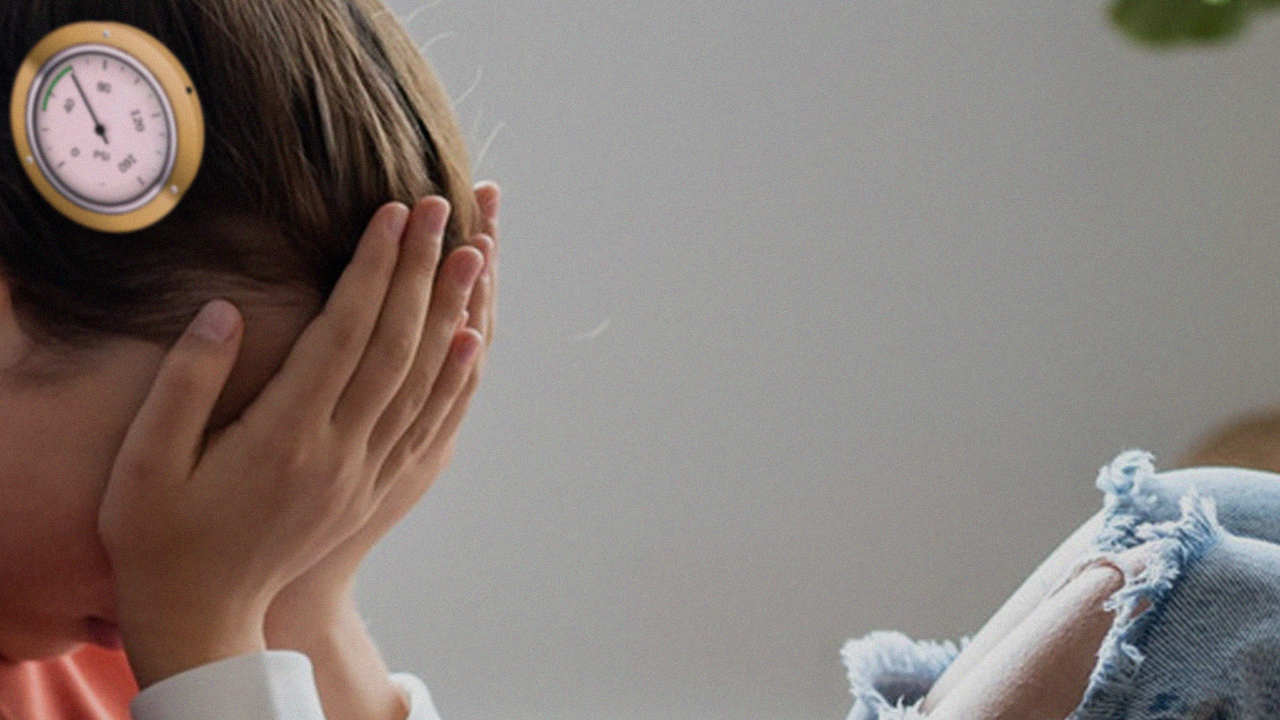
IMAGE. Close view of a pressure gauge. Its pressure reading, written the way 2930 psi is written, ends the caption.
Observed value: 60 psi
